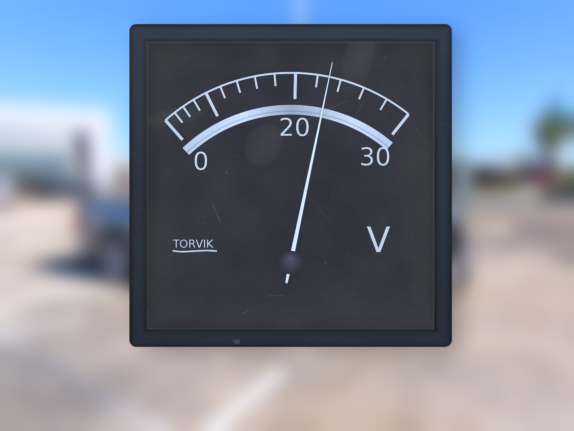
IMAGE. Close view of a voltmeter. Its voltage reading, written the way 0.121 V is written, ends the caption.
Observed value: 23 V
